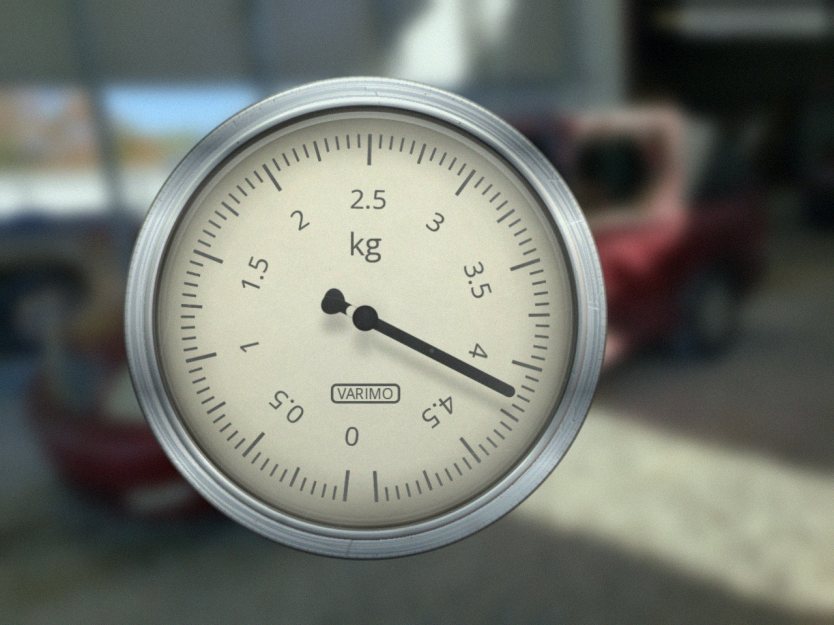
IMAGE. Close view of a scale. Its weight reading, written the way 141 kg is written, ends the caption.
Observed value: 4.15 kg
